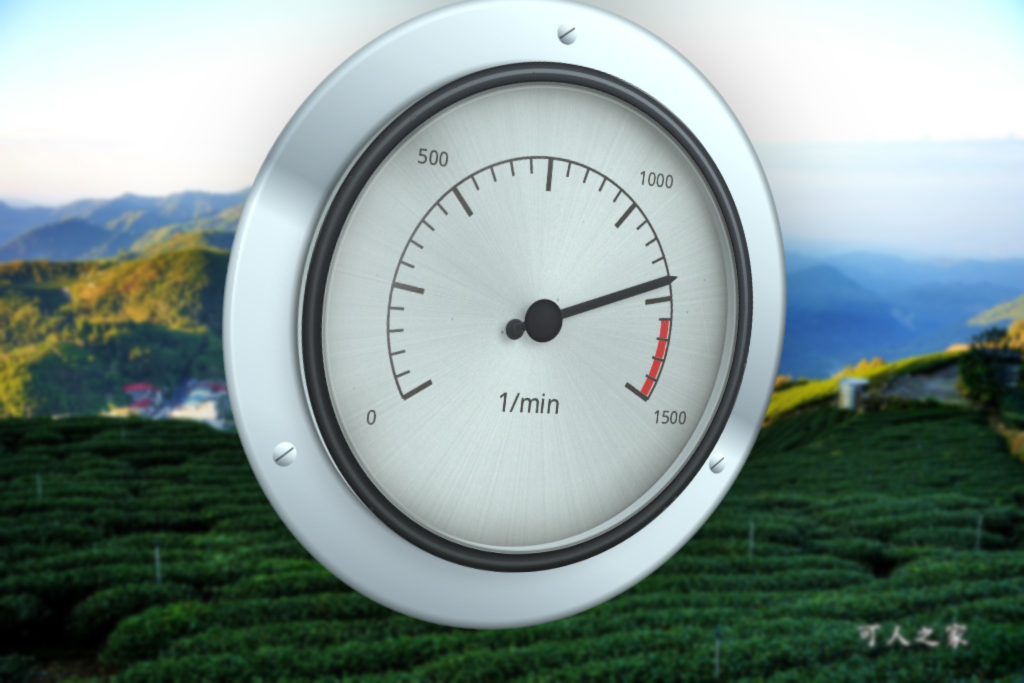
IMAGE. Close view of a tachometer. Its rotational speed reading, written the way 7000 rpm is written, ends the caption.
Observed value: 1200 rpm
